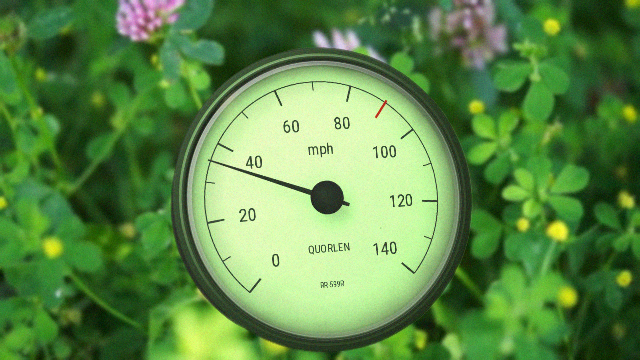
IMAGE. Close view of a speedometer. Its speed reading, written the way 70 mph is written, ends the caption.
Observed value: 35 mph
